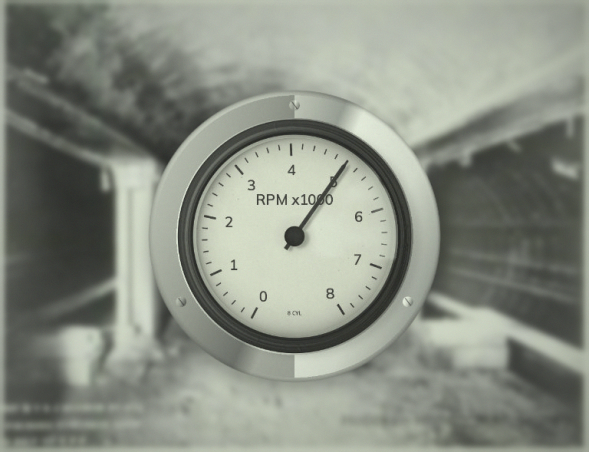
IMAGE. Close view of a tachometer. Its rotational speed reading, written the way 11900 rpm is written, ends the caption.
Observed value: 5000 rpm
